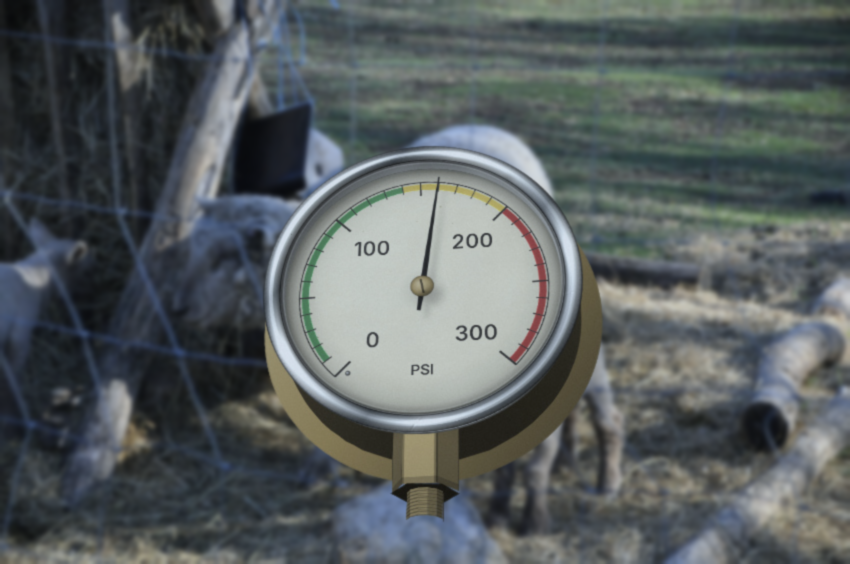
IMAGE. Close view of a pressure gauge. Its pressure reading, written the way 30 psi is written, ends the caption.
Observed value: 160 psi
